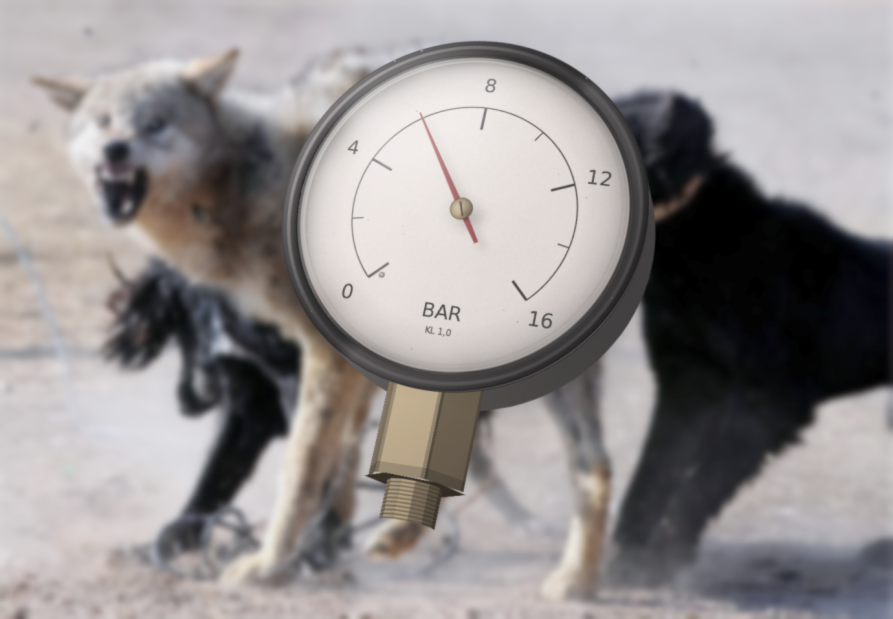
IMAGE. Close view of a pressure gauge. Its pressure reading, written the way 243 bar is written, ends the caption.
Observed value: 6 bar
